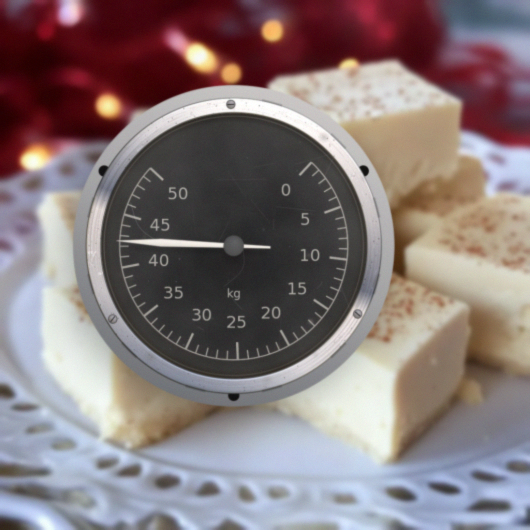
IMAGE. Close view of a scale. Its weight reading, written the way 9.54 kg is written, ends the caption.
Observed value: 42.5 kg
